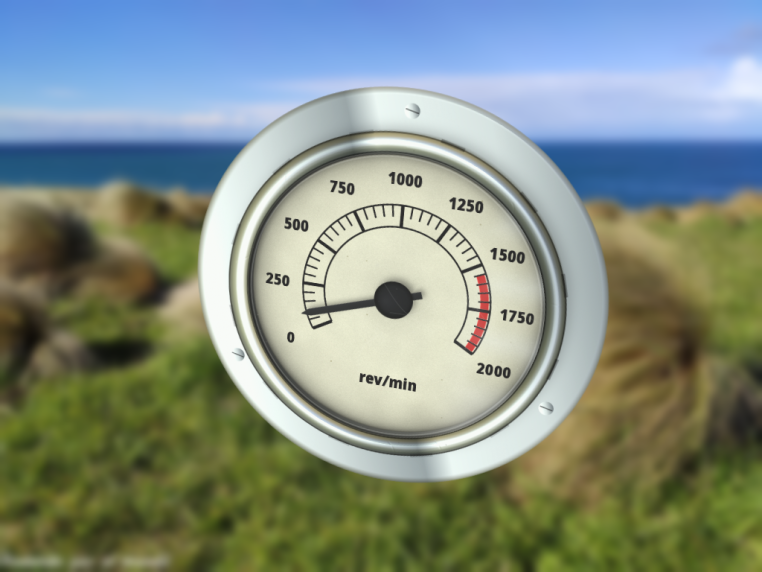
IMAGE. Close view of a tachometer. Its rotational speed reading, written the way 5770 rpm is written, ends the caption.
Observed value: 100 rpm
